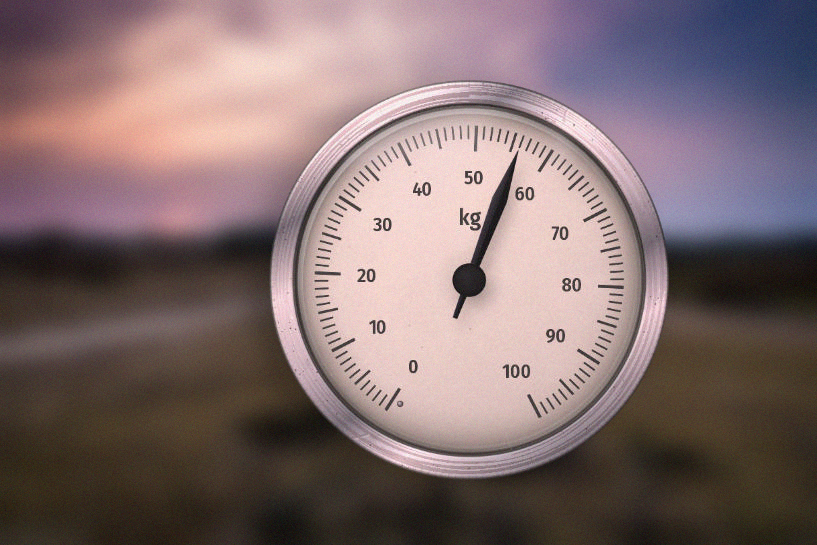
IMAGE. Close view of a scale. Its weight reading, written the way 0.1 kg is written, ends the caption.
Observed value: 56 kg
